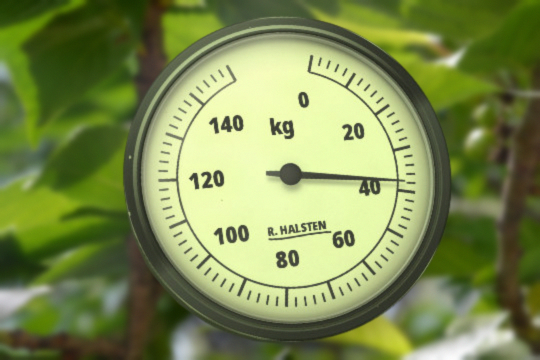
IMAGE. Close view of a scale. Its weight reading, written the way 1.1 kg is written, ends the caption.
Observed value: 38 kg
